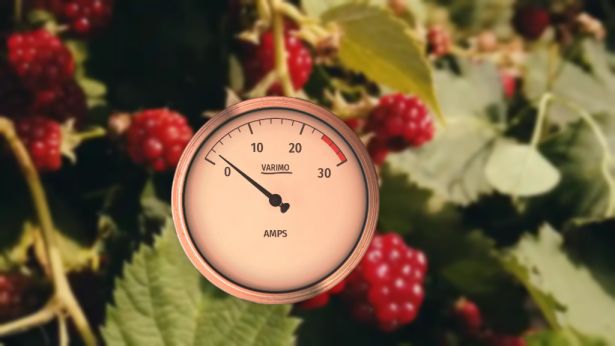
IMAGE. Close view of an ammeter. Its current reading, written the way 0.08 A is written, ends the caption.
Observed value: 2 A
